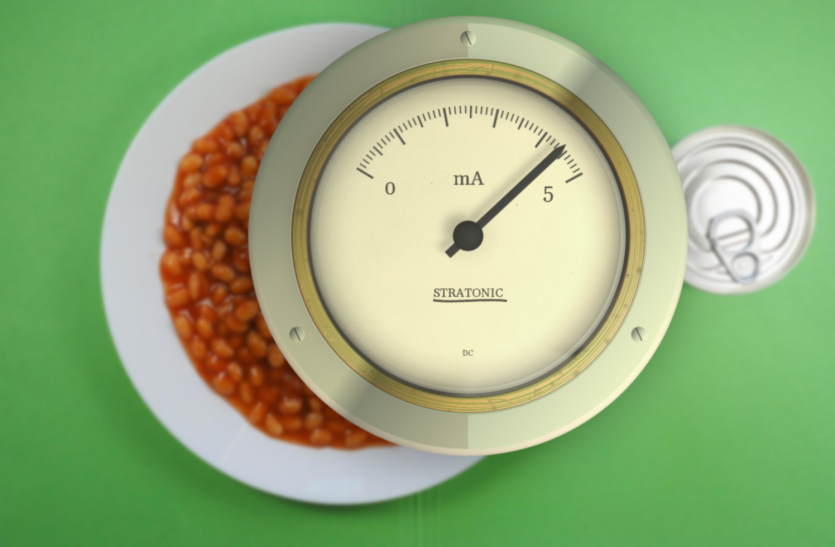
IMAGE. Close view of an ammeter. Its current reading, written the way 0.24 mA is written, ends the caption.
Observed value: 4.4 mA
